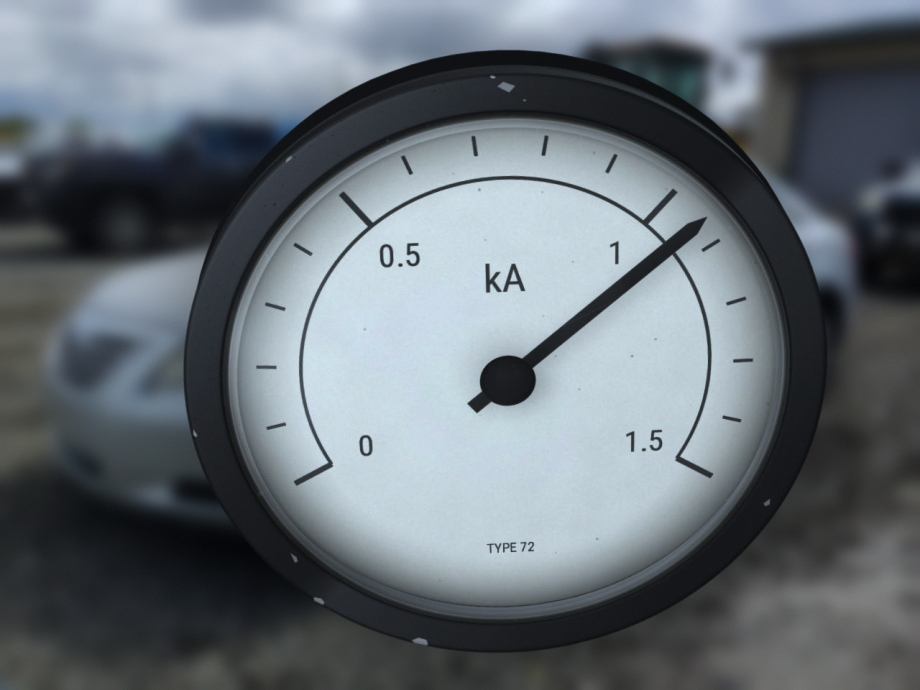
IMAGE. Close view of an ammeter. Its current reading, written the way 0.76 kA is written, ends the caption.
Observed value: 1.05 kA
